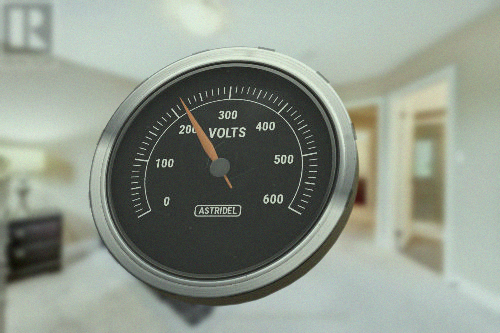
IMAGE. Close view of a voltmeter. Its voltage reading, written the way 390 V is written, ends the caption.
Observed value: 220 V
